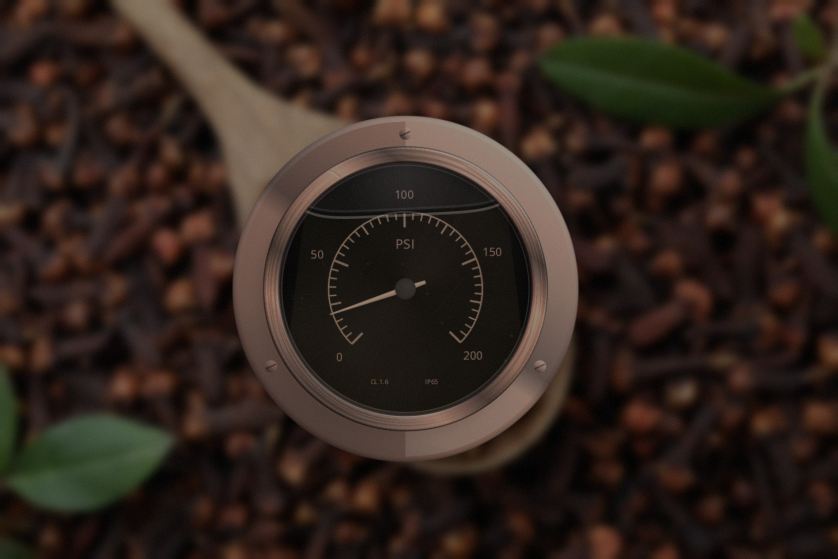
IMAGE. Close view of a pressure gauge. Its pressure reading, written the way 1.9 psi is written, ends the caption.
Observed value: 20 psi
